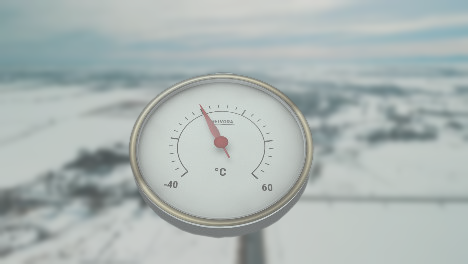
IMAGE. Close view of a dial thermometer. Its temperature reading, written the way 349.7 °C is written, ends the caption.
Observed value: 0 °C
